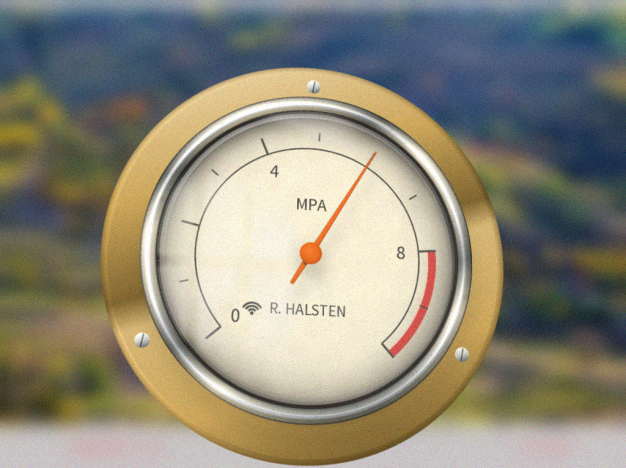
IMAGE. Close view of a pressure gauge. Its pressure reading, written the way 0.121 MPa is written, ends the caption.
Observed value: 6 MPa
